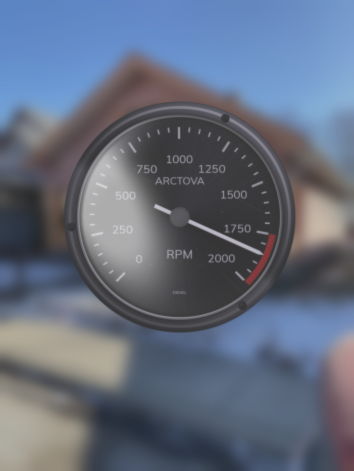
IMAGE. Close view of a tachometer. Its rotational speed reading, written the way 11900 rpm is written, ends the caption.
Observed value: 1850 rpm
